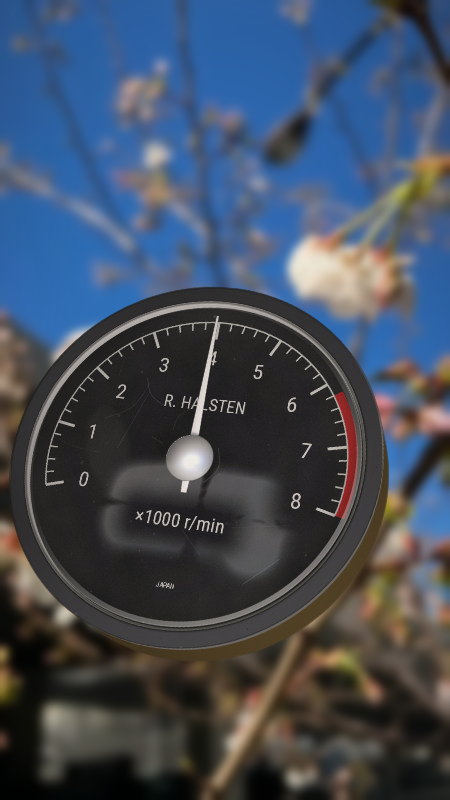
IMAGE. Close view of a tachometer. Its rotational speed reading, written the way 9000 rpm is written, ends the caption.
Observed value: 4000 rpm
